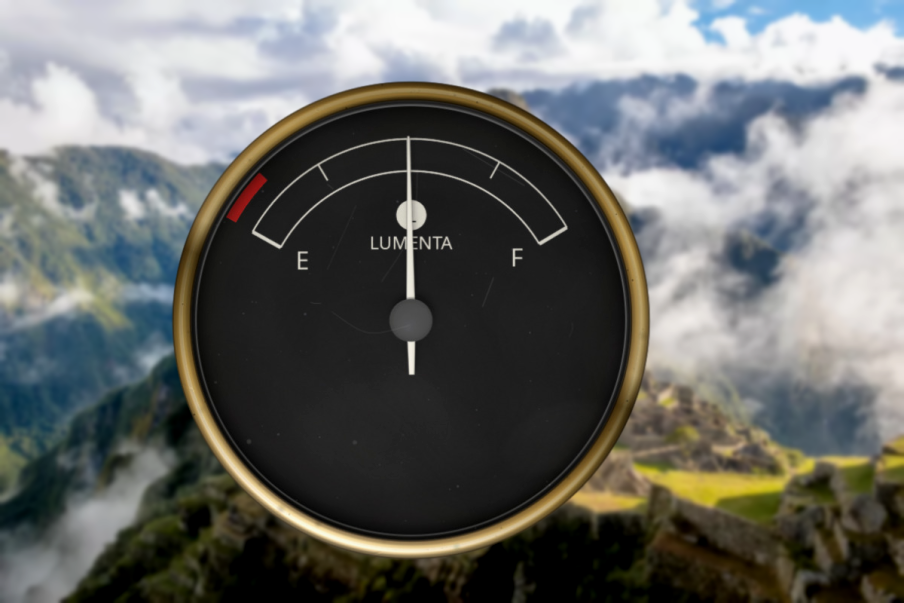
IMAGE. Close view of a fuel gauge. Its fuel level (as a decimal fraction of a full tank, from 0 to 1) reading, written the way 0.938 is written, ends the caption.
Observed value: 0.5
